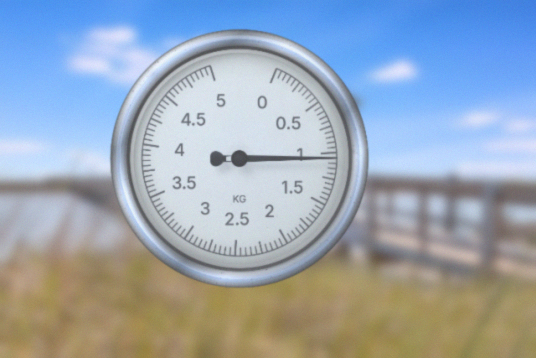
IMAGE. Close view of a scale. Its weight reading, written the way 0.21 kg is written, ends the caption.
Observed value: 1.05 kg
